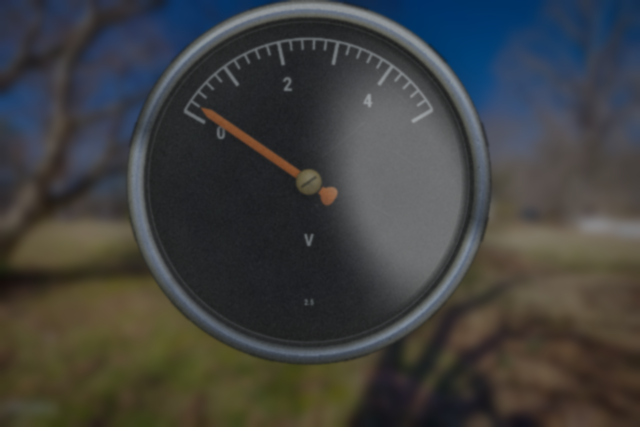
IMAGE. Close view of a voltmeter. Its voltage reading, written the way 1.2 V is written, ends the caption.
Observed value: 0.2 V
